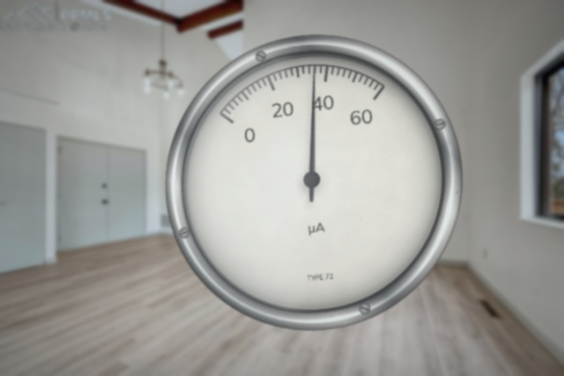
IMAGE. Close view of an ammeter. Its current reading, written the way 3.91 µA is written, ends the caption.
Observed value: 36 µA
